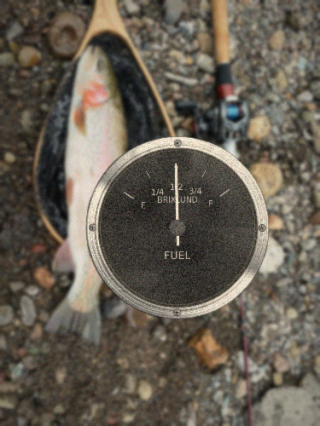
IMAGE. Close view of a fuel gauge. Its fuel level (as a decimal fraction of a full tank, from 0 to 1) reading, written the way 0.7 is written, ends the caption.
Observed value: 0.5
